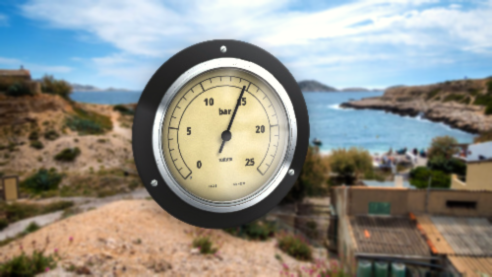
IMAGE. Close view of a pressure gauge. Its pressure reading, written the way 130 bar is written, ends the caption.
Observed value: 14.5 bar
